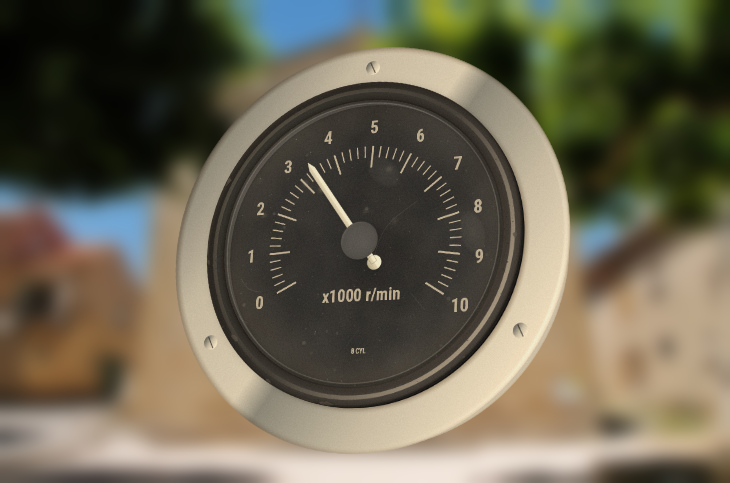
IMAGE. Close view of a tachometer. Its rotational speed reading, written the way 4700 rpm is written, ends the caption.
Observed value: 3400 rpm
